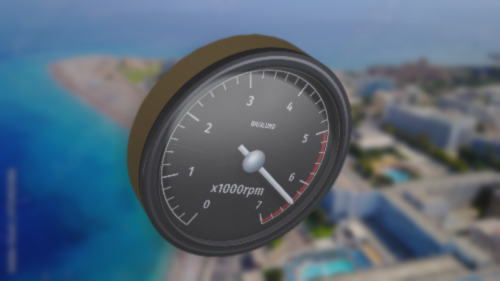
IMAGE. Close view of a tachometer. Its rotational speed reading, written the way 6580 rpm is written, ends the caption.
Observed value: 6400 rpm
